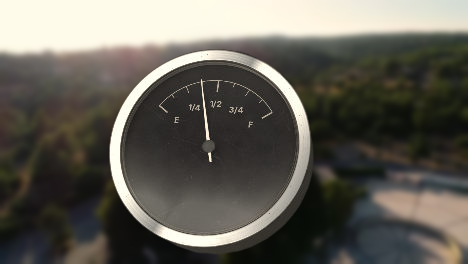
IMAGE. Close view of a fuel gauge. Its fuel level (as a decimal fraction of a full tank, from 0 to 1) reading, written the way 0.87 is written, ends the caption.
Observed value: 0.375
